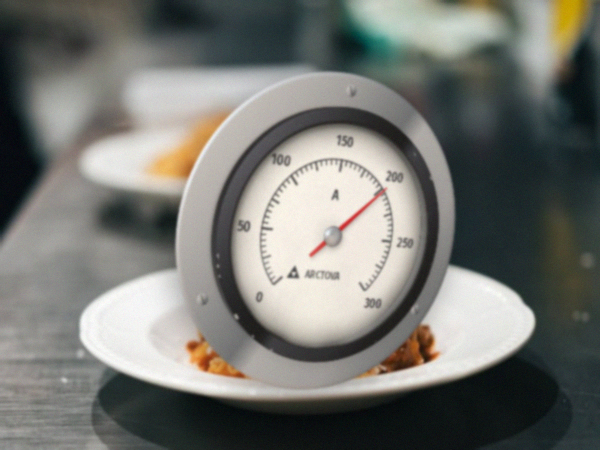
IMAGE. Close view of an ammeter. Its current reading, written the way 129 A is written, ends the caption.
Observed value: 200 A
